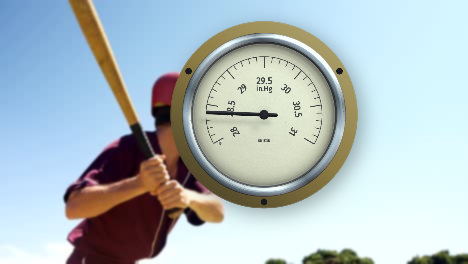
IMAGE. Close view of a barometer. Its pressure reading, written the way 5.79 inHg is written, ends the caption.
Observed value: 28.4 inHg
